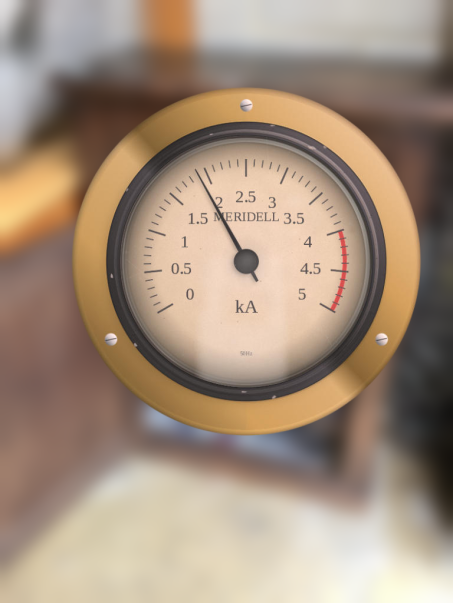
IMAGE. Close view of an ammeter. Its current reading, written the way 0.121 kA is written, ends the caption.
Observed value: 1.9 kA
